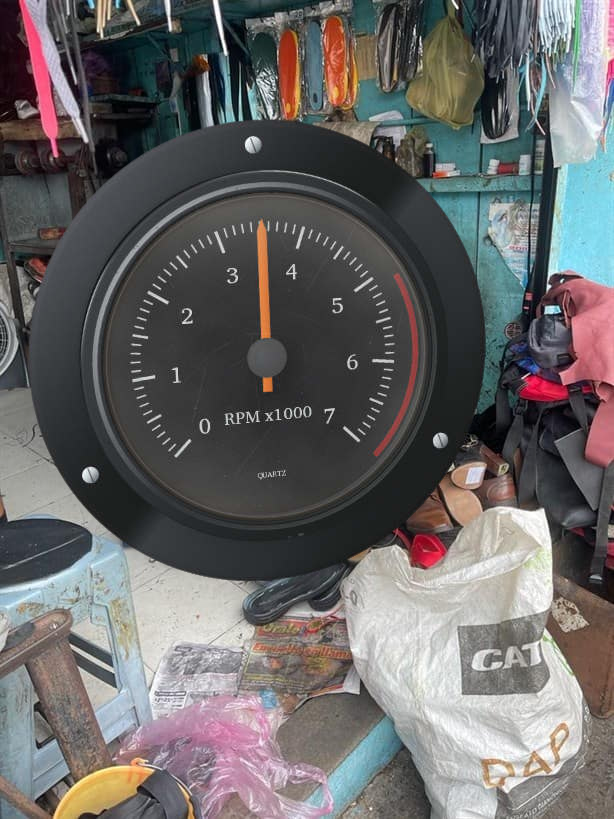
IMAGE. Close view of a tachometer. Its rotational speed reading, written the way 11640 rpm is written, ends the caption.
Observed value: 3500 rpm
